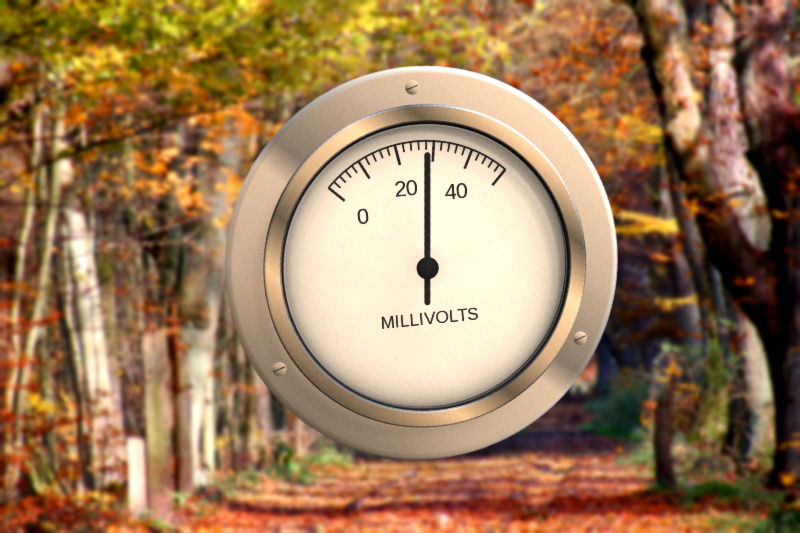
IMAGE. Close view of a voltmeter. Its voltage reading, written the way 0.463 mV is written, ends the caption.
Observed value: 28 mV
